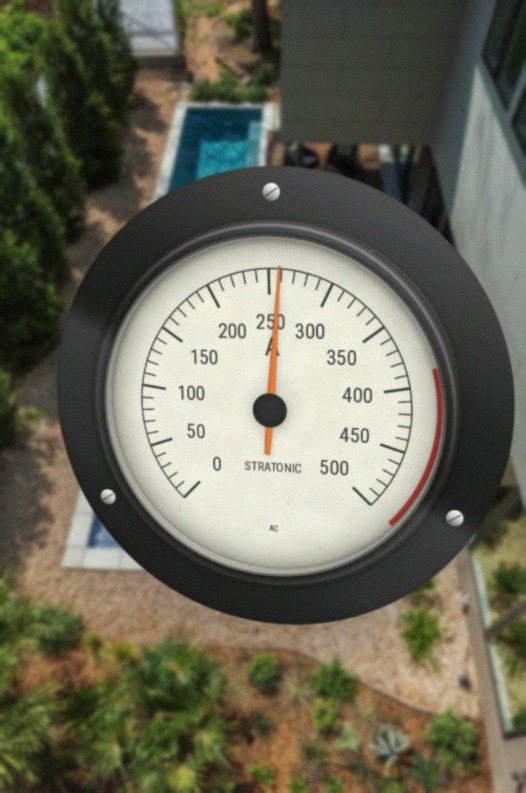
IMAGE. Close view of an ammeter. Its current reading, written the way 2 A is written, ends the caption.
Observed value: 260 A
